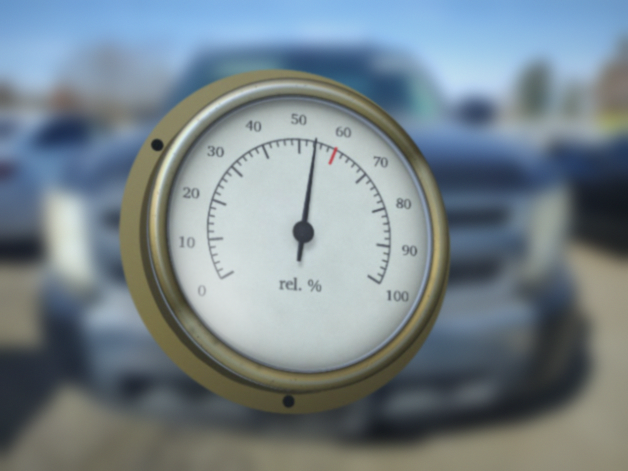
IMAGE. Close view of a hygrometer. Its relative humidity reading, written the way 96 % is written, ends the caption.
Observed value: 54 %
